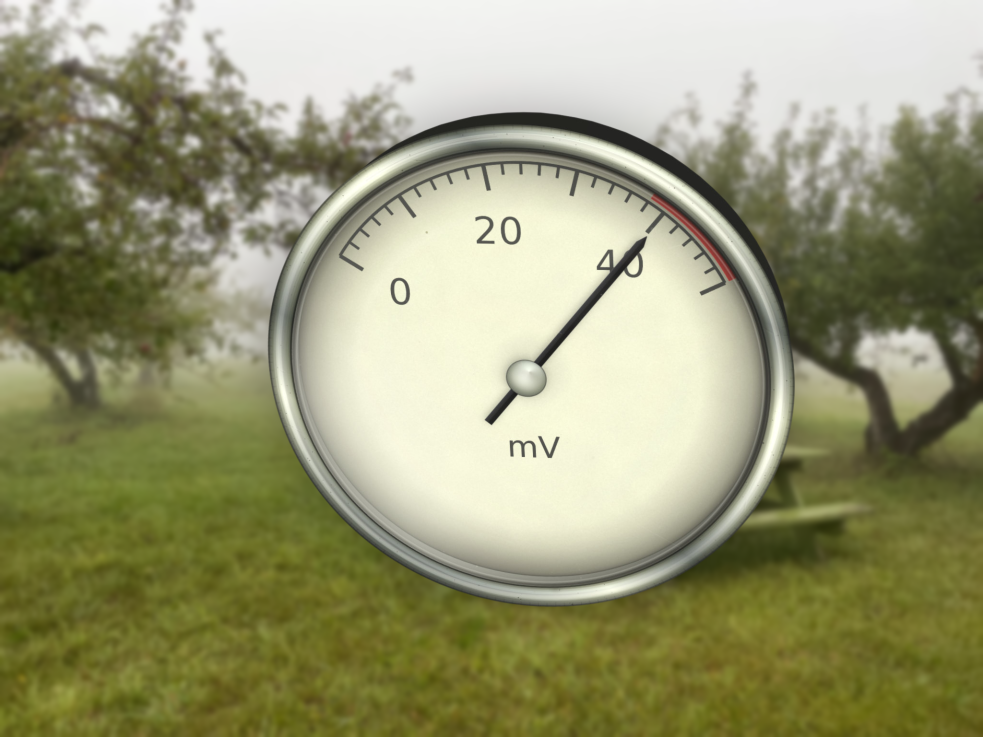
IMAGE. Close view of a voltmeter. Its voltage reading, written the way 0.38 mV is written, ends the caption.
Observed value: 40 mV
